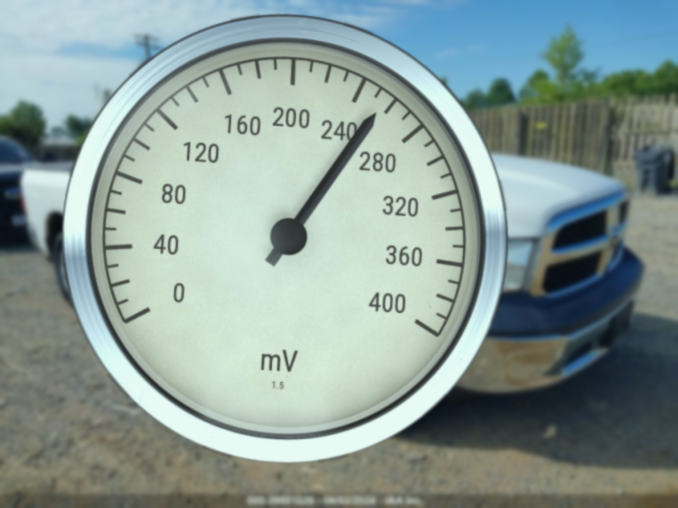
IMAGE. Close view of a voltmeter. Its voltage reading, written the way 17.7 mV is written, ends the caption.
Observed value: 255 mV
